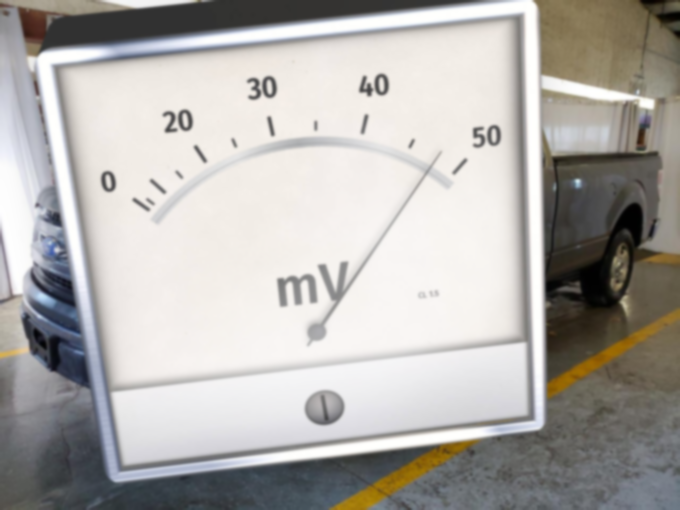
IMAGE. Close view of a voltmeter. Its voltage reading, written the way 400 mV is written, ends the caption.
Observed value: 47.5 mV
